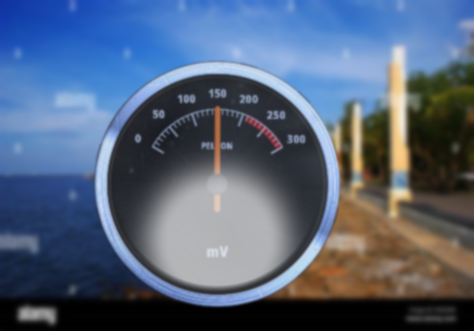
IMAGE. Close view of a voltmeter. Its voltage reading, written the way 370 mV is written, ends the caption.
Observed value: 150 mV
